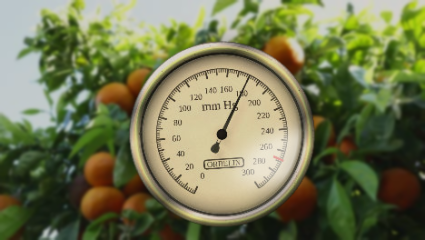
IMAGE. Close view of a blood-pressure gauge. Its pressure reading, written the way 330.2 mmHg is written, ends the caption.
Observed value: 180 mmHg
